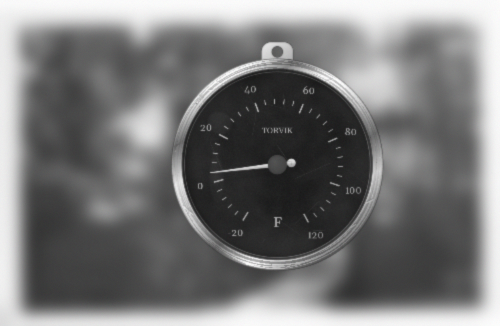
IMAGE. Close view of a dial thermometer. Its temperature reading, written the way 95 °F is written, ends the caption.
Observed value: 4 °F
